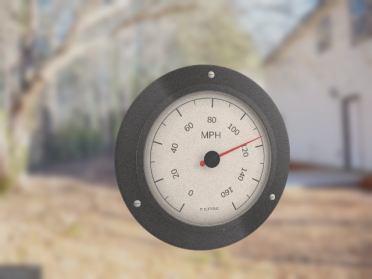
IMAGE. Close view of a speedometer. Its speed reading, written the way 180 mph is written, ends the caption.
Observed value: 115 mph
